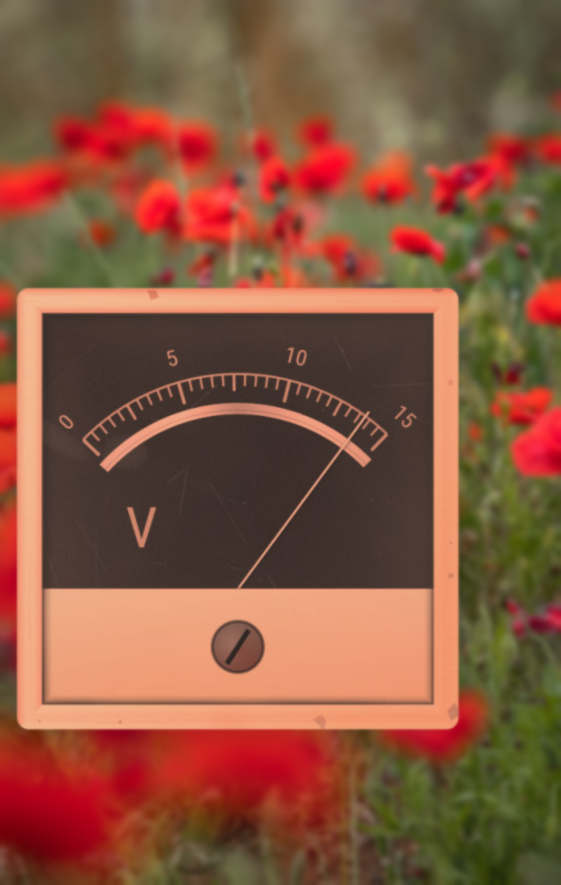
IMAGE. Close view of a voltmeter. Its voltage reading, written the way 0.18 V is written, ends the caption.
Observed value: 13.75 V
